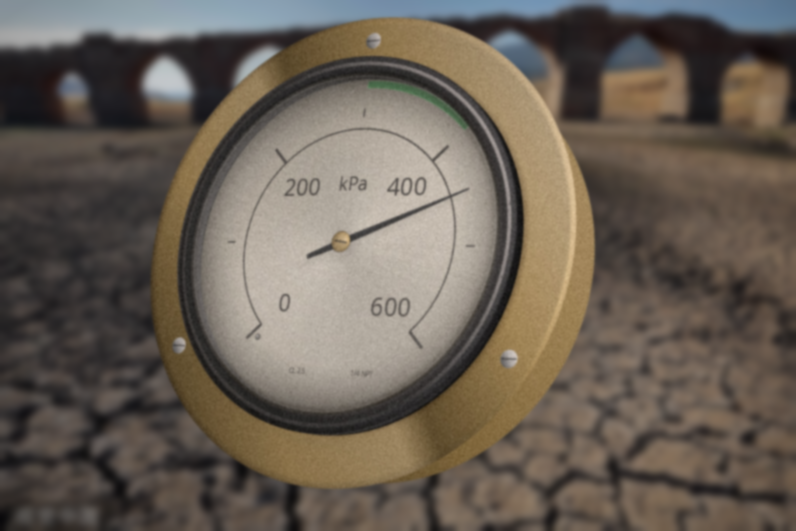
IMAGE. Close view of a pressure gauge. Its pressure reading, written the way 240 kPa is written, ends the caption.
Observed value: 450 kPa
